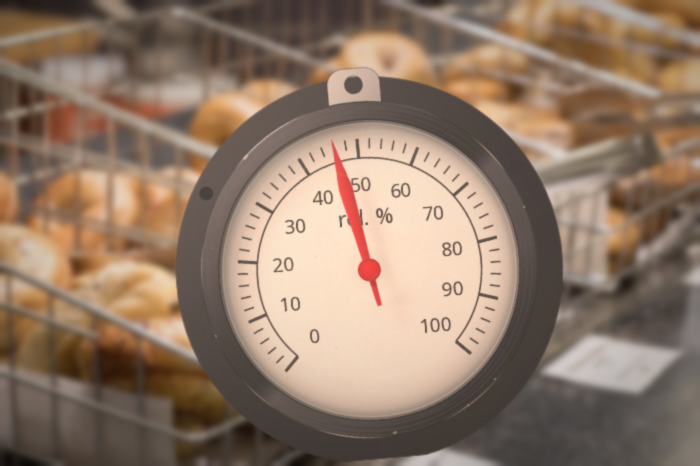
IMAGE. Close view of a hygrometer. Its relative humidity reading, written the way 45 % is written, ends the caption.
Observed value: 46 %
